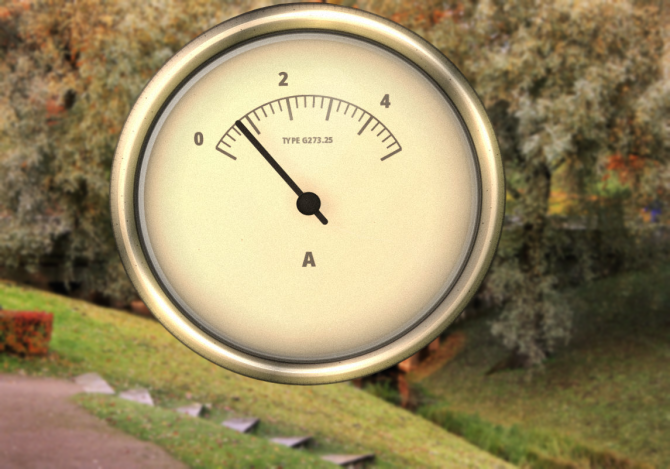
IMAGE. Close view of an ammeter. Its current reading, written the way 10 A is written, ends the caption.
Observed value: 0.8 A
